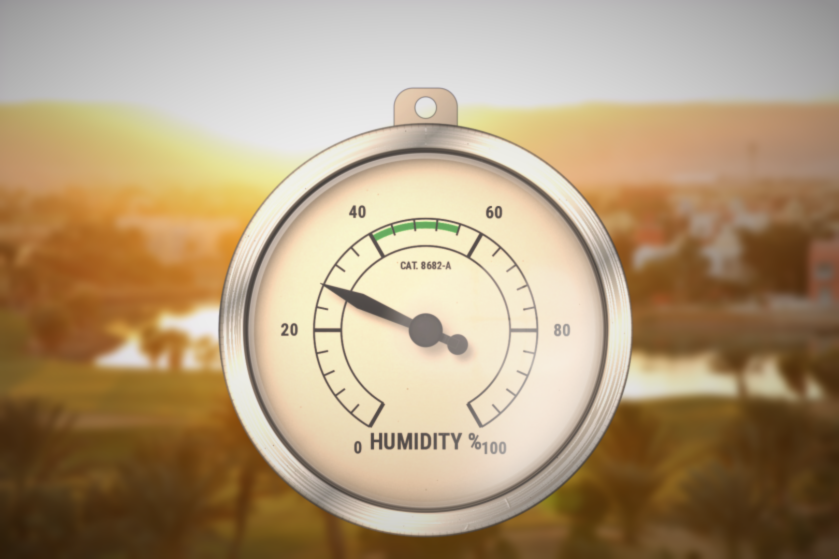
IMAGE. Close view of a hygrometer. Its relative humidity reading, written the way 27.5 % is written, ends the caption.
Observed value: 28 %
